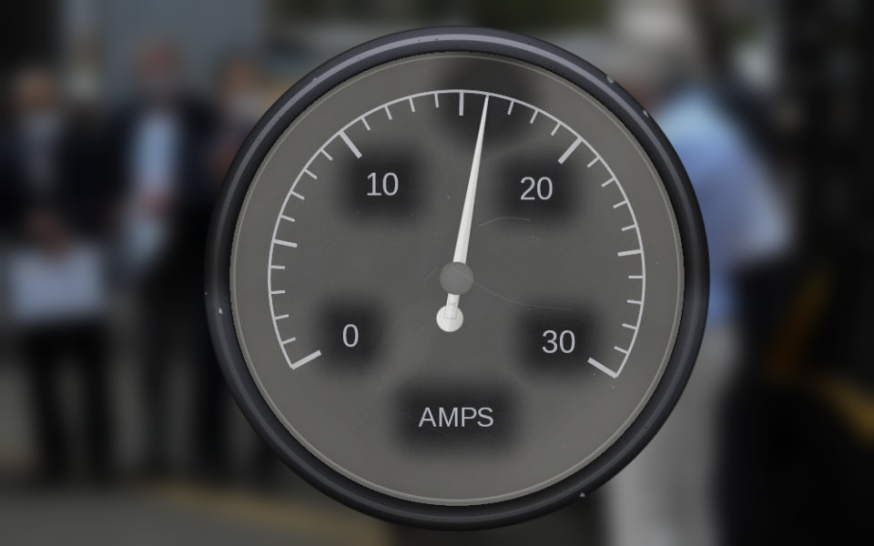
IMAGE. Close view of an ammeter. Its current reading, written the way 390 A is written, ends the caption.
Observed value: 16 A
